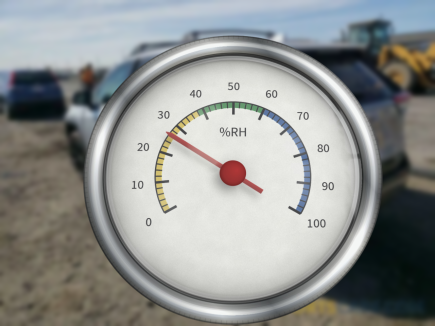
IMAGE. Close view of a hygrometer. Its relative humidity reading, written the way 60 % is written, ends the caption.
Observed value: 26 %
